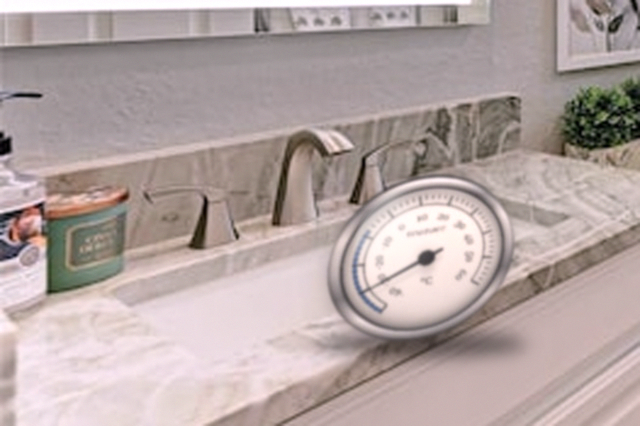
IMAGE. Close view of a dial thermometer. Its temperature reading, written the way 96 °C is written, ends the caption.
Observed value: -30 °C
